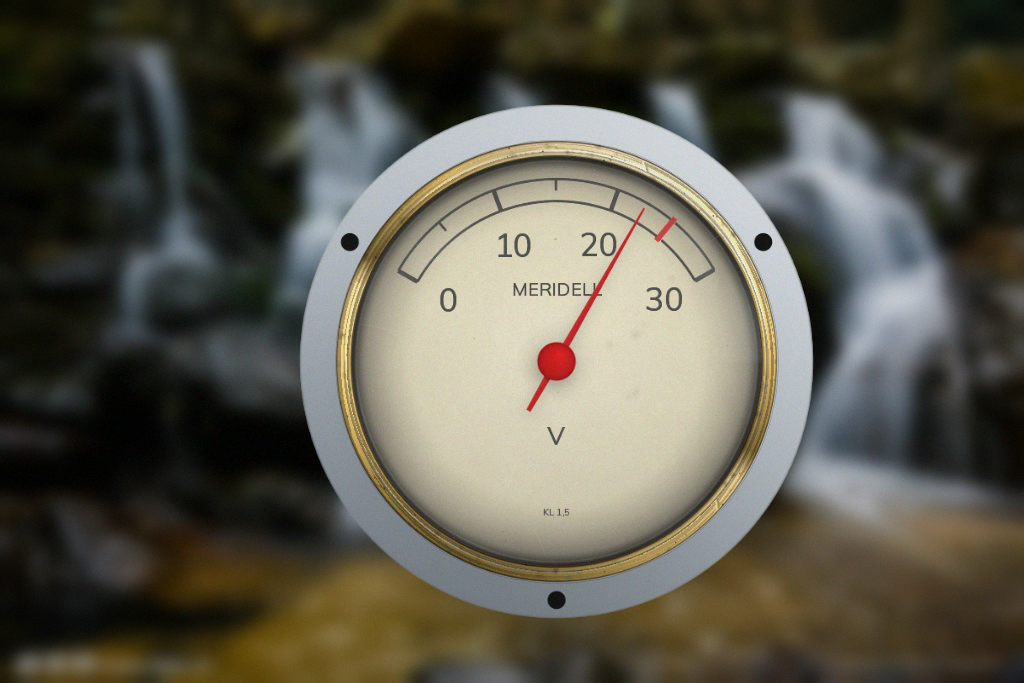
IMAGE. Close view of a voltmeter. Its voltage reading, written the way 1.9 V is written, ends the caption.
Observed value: 22.5 V
